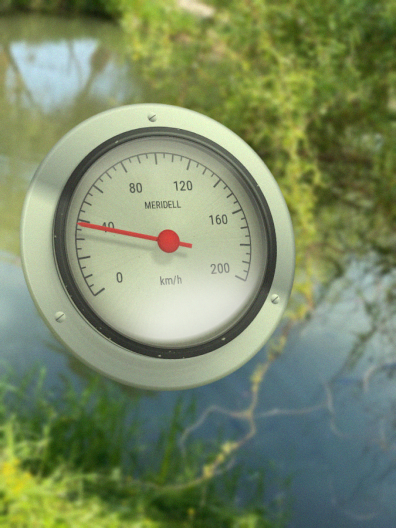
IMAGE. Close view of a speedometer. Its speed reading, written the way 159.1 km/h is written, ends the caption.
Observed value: 37.5 km/h
